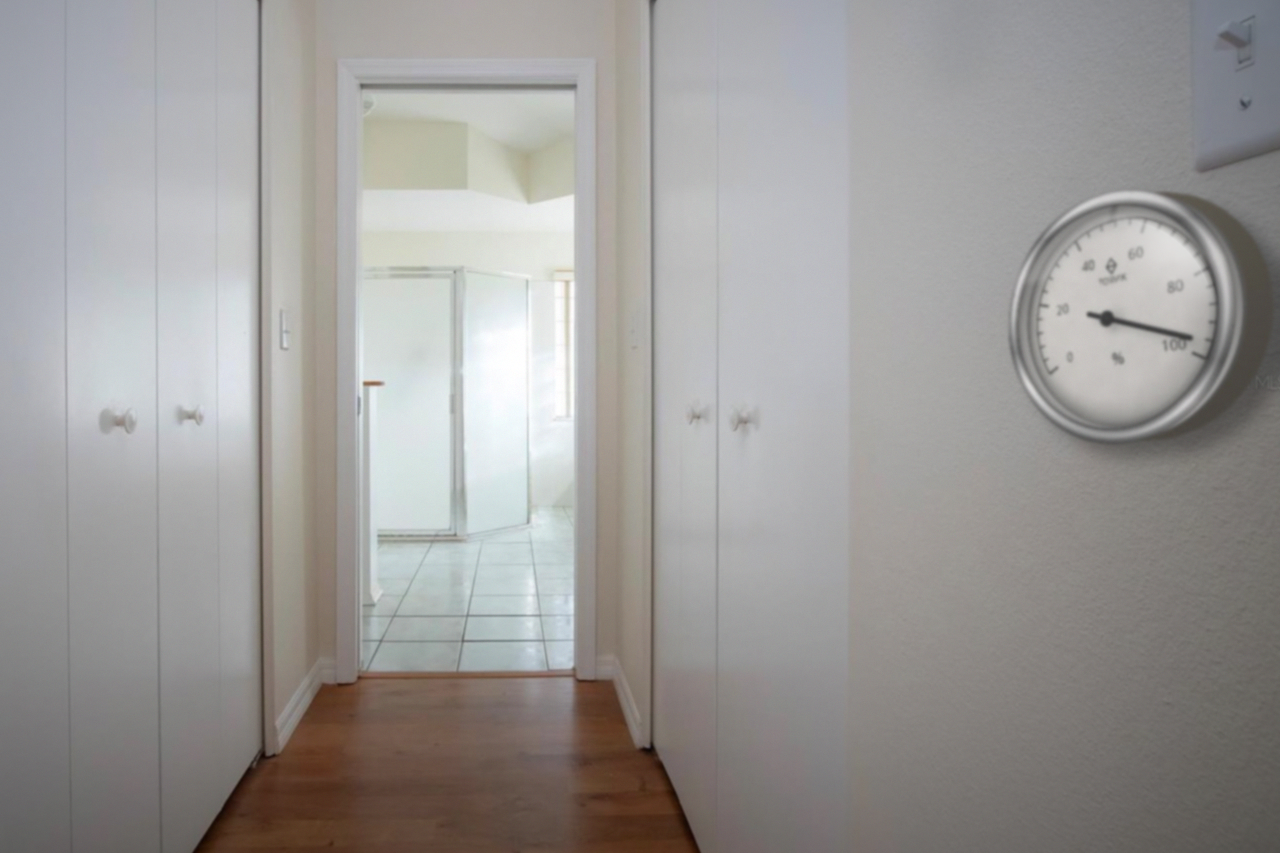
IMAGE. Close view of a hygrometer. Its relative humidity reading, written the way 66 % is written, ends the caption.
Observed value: 96 %
